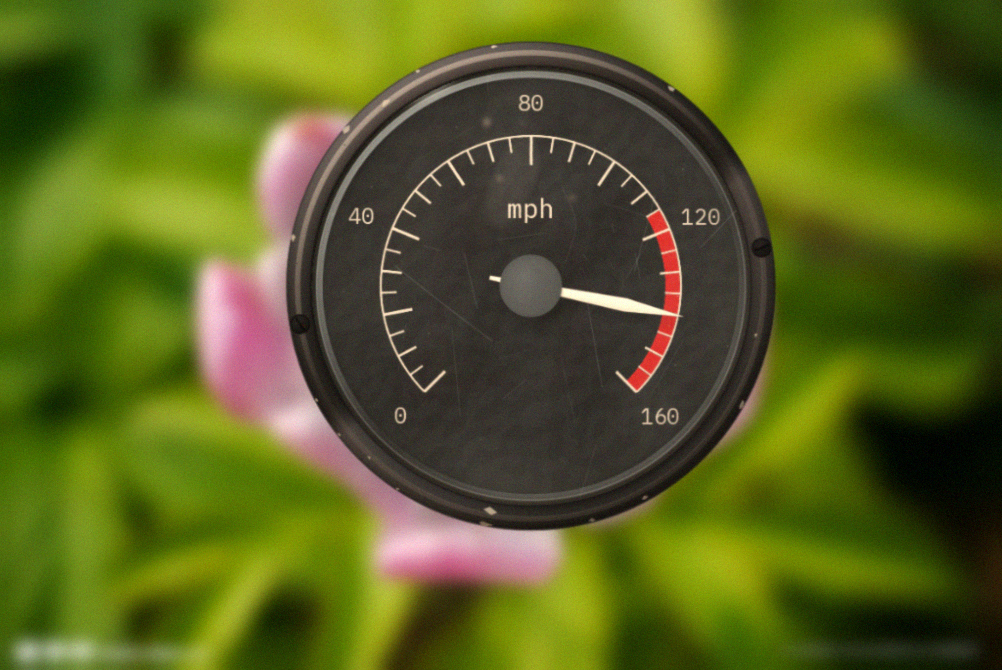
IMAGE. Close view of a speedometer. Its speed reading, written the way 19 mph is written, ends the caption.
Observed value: 140 mph
